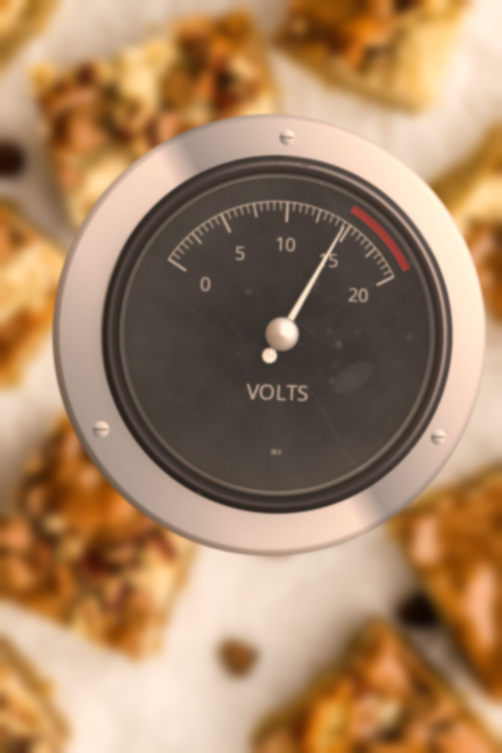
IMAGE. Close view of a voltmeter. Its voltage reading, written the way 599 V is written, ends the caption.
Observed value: 14.5 V
